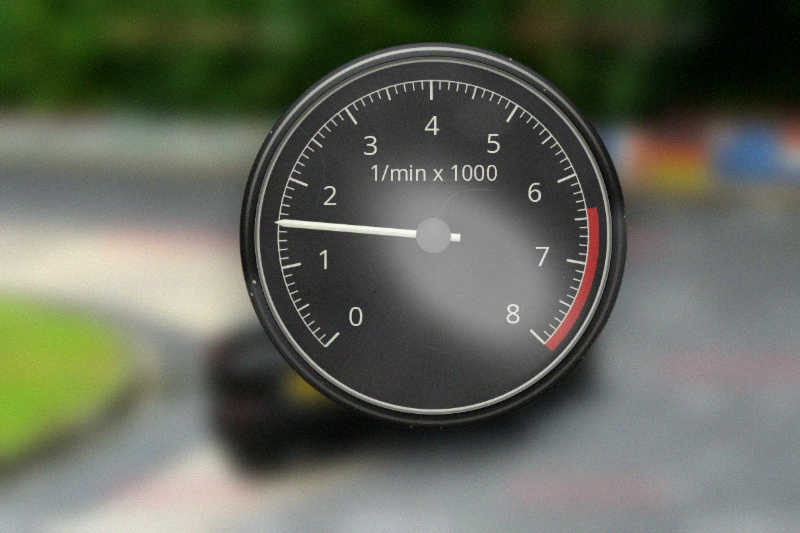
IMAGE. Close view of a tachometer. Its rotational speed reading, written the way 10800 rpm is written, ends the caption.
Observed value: 1500 rpm
